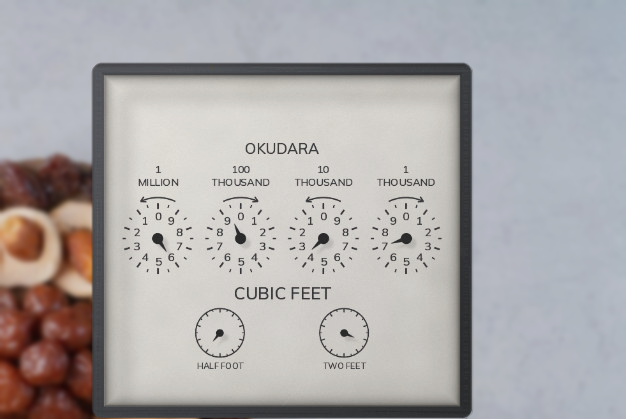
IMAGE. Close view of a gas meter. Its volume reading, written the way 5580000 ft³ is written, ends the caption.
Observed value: 593700 ft³
